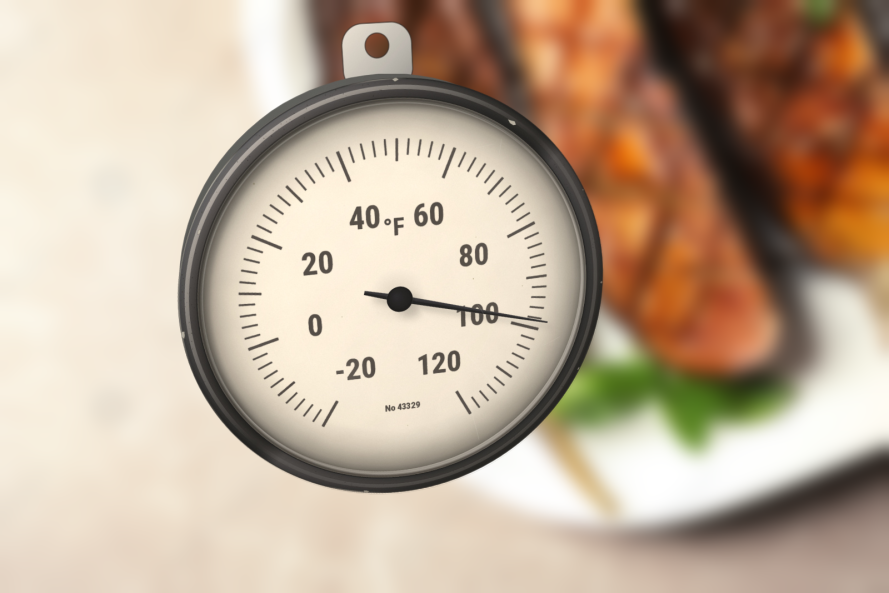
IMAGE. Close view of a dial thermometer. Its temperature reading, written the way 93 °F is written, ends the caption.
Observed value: 98 °F
